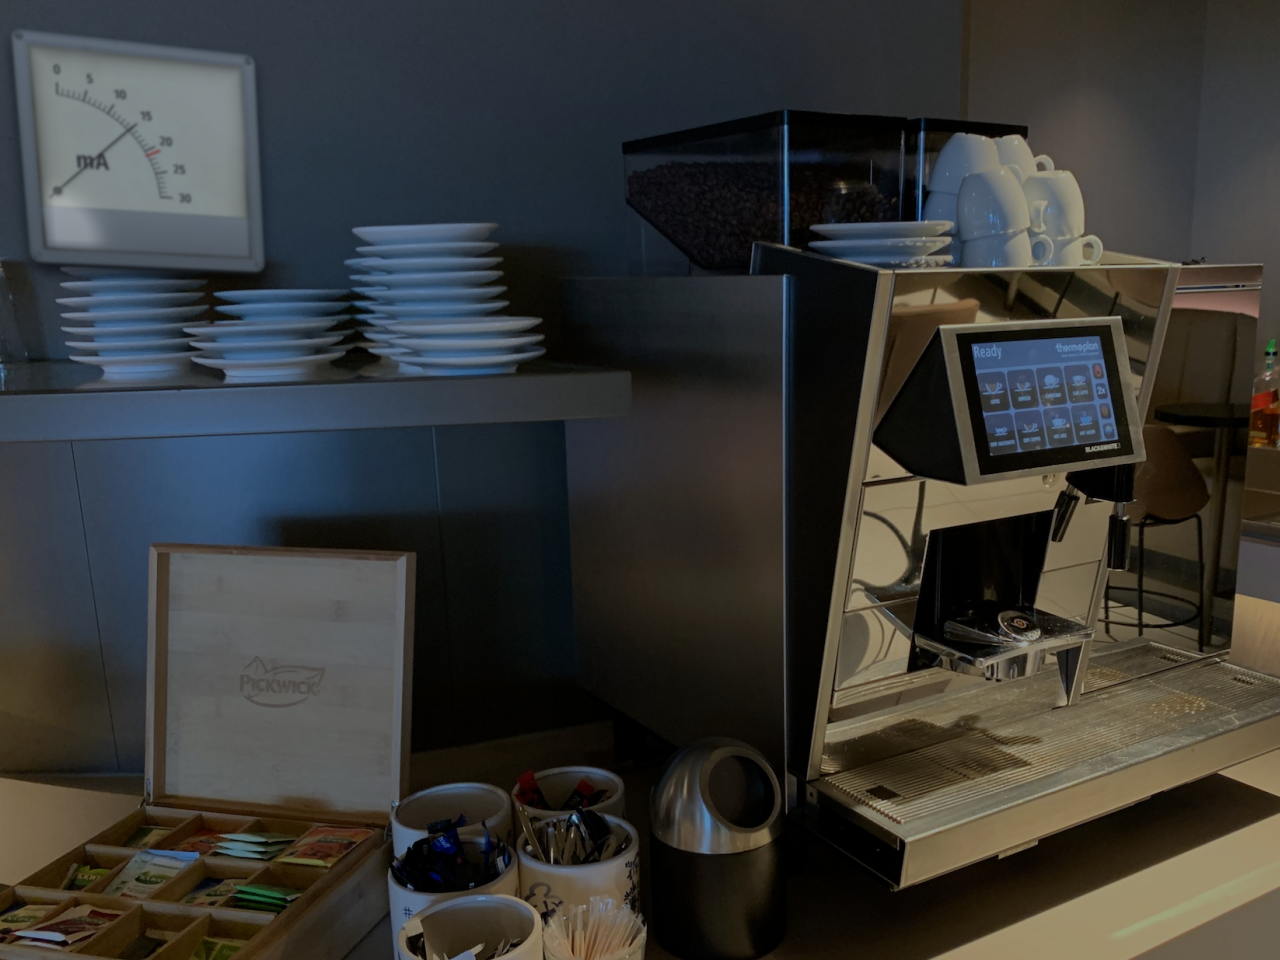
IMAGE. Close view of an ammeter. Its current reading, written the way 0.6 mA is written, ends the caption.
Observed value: 15 mA
